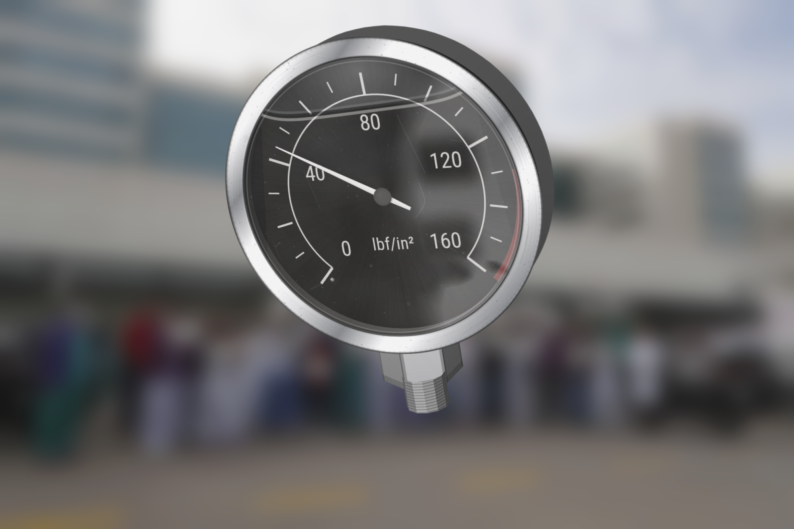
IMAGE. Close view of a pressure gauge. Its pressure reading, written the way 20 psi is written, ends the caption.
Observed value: 45 psi
